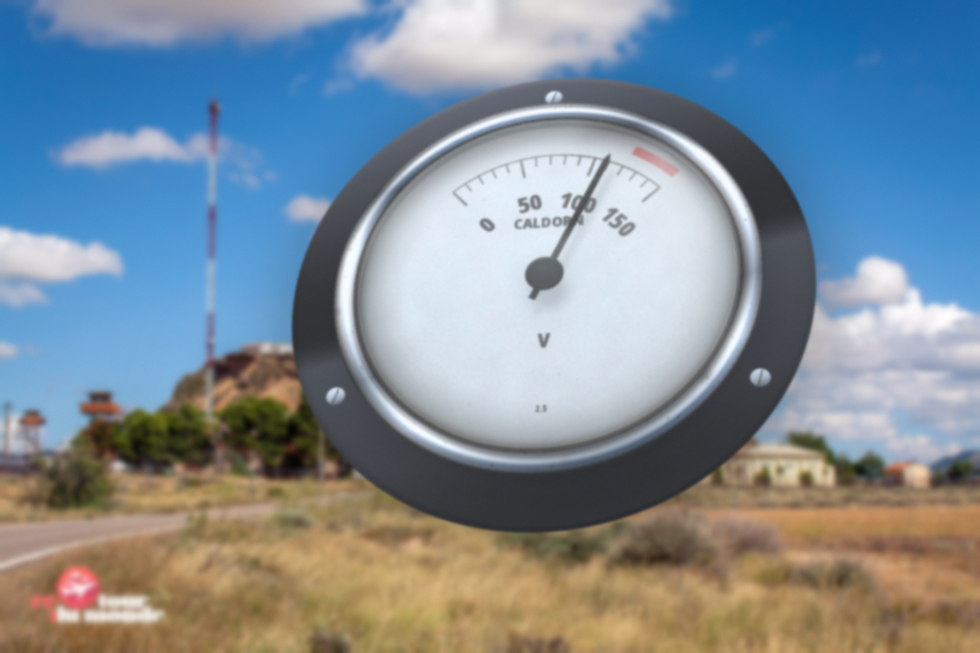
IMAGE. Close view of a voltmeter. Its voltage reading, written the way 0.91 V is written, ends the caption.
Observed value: 110 V
